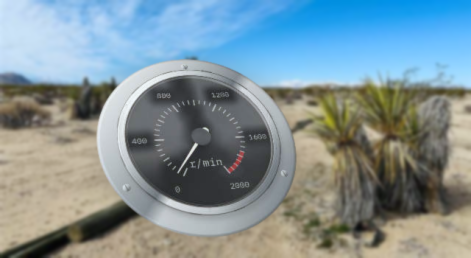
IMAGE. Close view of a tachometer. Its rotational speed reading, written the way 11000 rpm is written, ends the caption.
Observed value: 50 rpm
